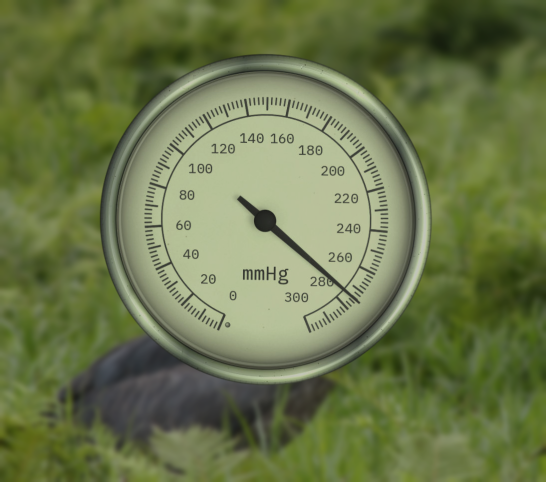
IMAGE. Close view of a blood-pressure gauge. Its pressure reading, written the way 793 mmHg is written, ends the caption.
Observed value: 274 mmHg
